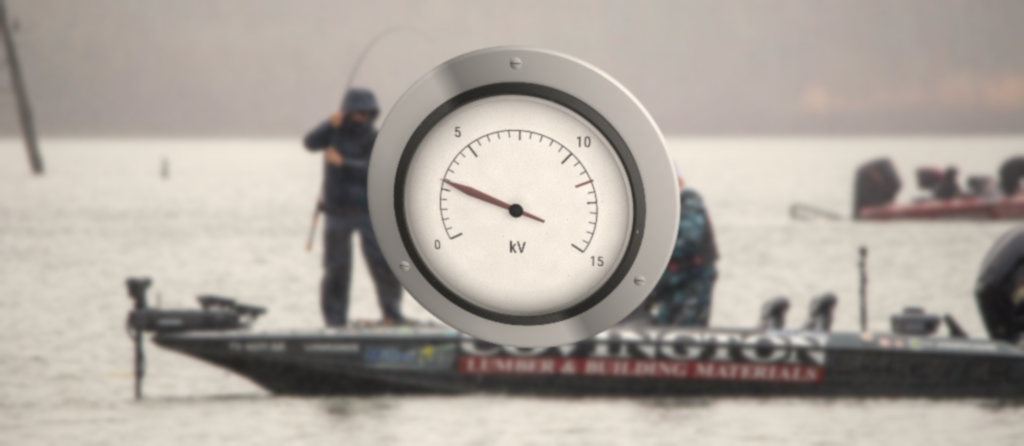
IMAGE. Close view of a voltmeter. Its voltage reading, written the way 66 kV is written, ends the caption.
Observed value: 3 kV
